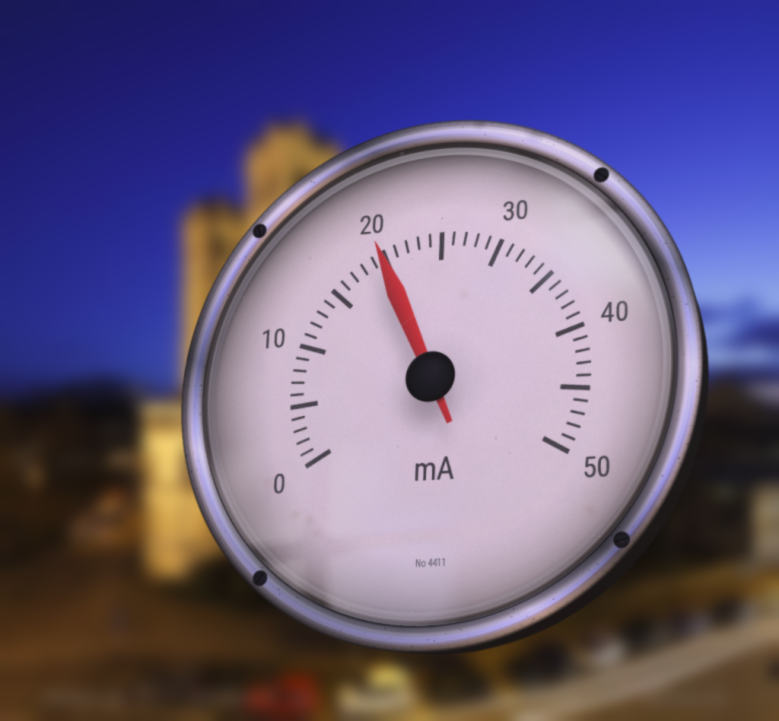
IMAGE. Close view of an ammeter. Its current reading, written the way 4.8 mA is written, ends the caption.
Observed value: 20 mA
